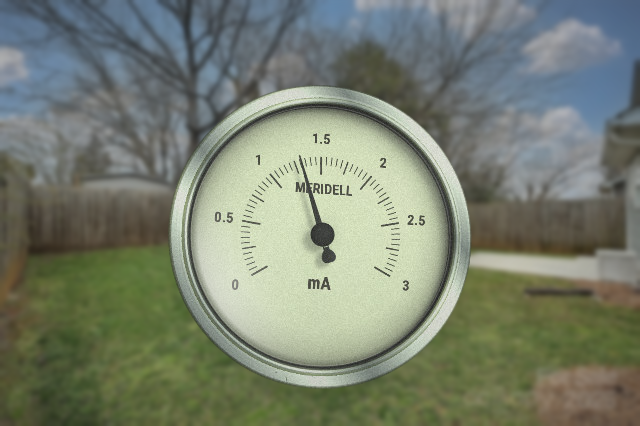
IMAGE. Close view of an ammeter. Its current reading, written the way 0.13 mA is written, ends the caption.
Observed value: 1.3 mA
